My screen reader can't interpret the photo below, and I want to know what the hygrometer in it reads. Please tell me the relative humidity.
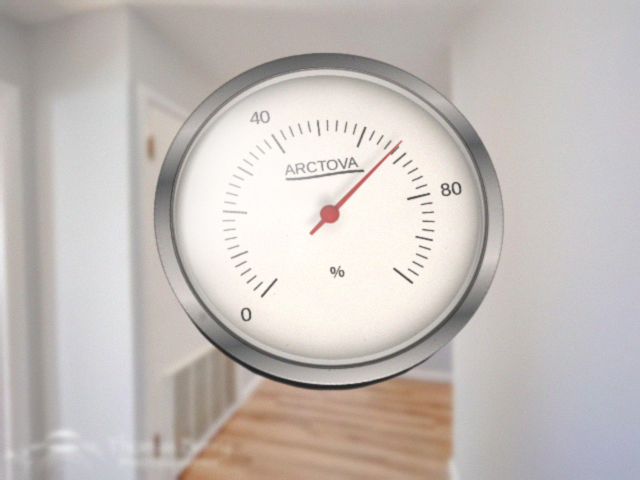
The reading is 68 %
